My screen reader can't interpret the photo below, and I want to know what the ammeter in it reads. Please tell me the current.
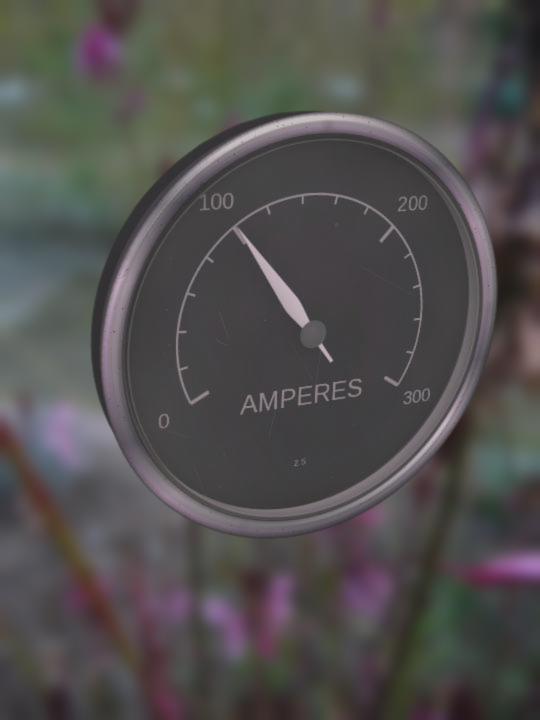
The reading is 100 A
